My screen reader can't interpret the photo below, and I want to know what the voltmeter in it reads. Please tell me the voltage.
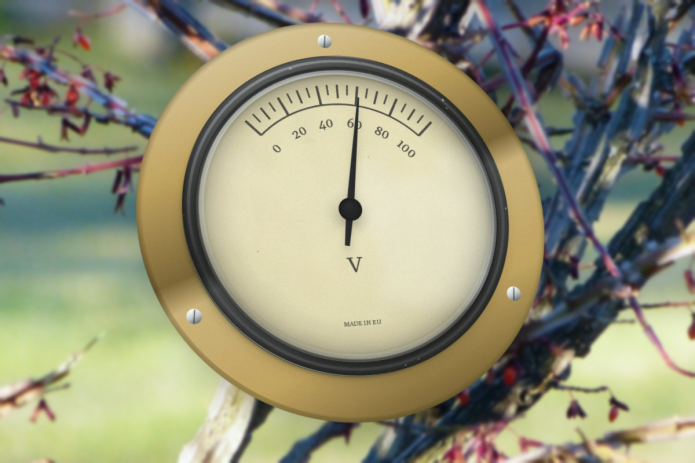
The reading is 60 V
